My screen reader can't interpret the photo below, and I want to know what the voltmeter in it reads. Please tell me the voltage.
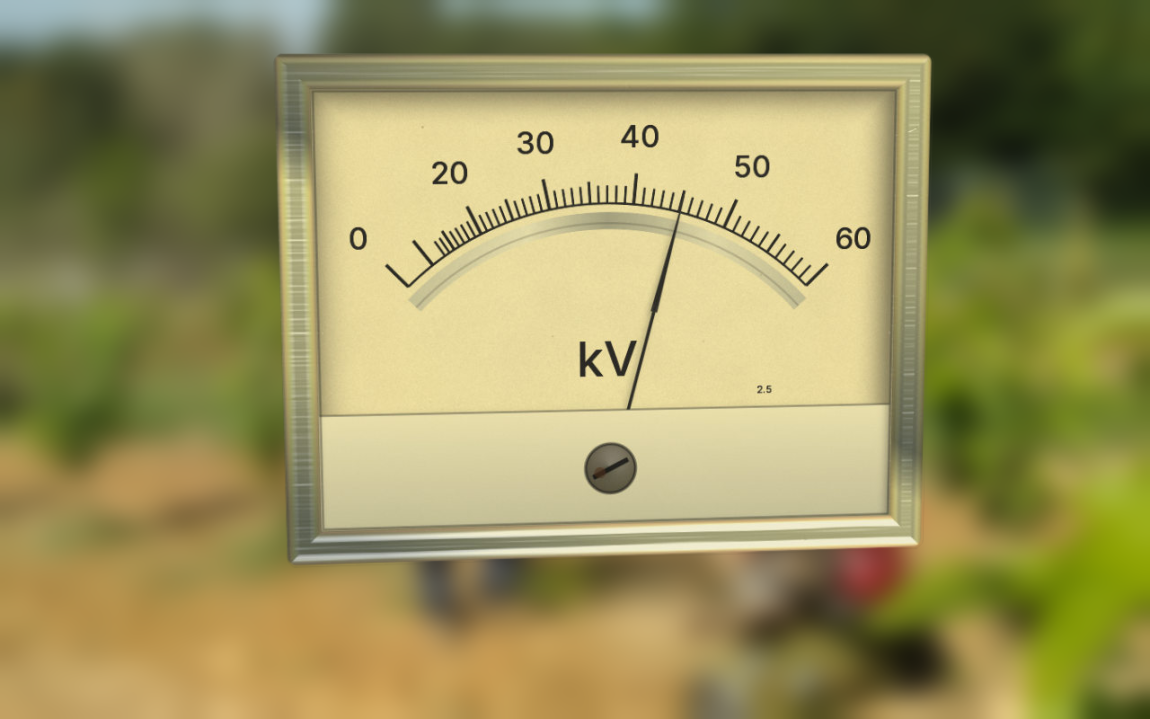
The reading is 45 kV
